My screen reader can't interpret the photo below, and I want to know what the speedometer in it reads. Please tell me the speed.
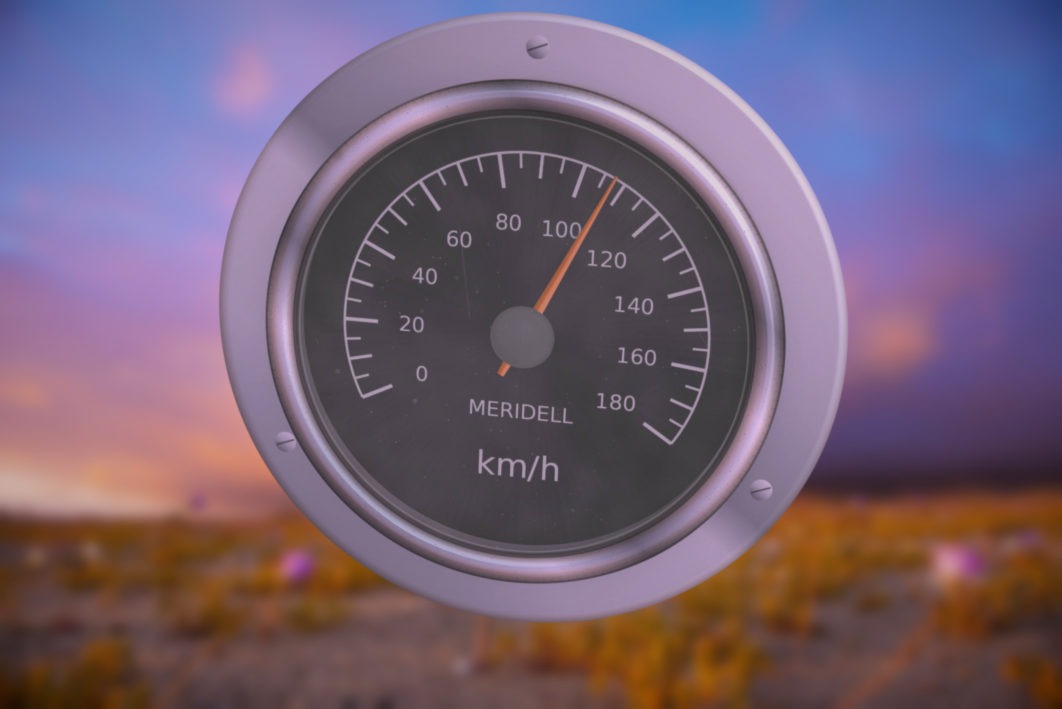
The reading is 107.5 km/h
